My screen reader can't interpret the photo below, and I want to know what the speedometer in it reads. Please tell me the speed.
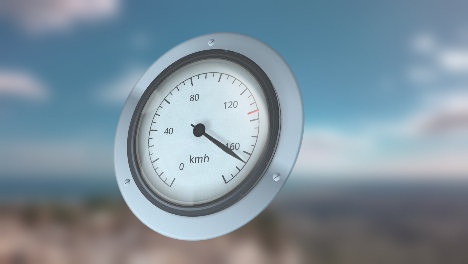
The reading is 165 km/h
